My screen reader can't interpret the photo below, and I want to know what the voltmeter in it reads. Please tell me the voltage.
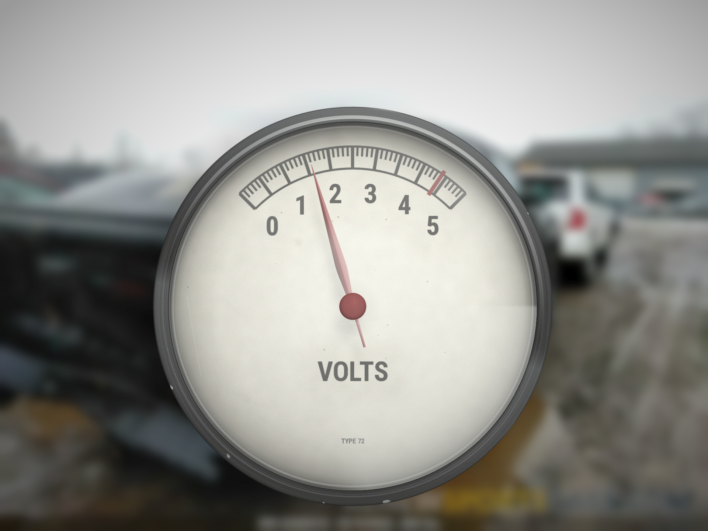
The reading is 1.6 V
